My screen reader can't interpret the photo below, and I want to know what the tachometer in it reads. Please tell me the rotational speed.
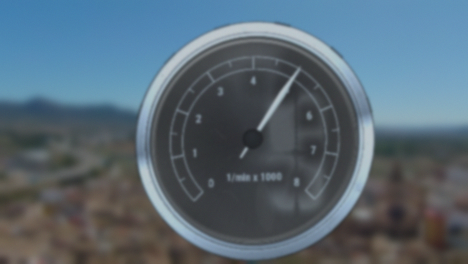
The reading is 5000 rpm
